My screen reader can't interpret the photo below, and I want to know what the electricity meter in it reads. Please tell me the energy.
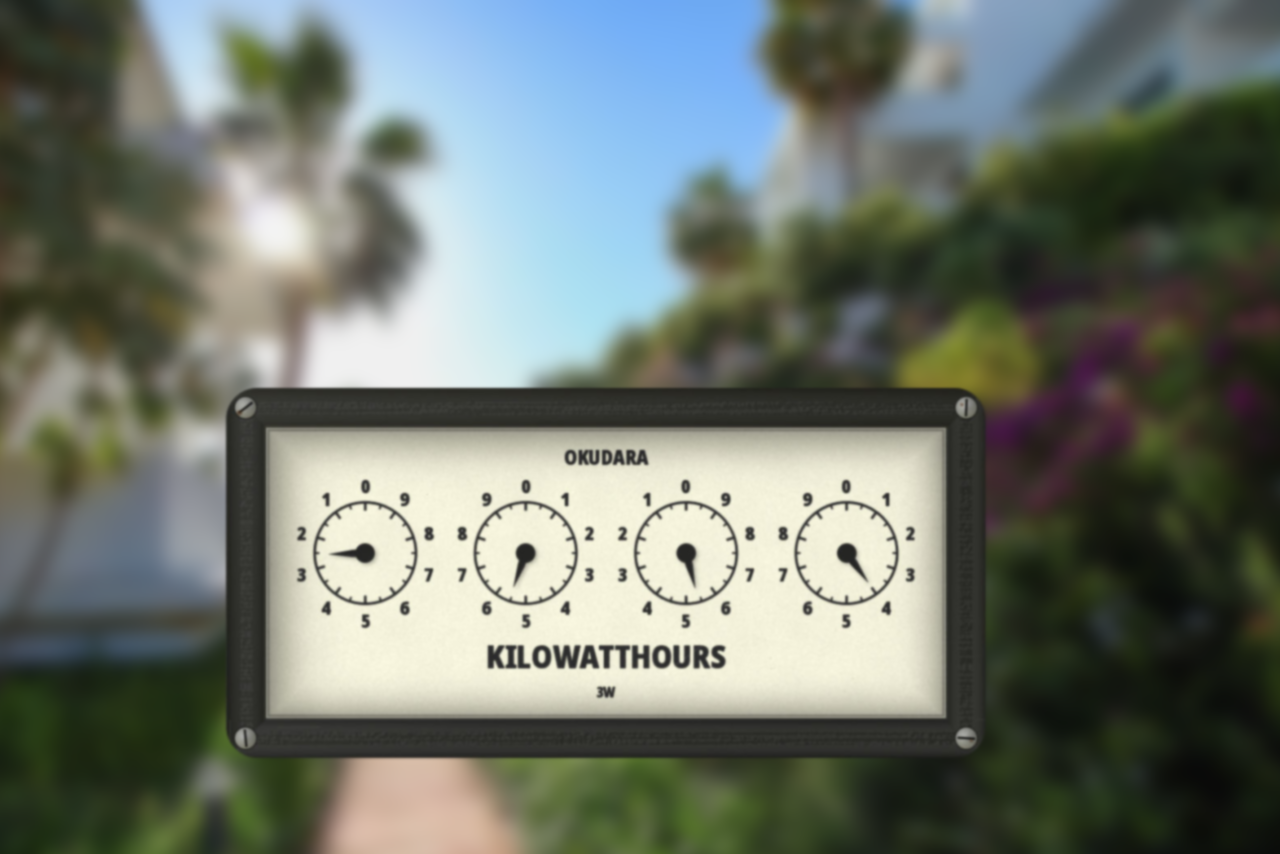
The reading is 2554 kWh
